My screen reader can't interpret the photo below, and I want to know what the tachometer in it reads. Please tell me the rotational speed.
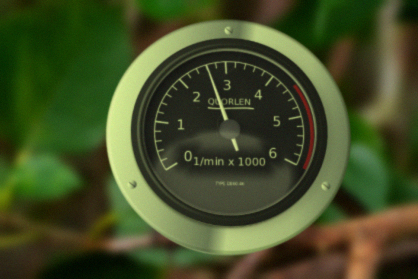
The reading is 2600 rpm
